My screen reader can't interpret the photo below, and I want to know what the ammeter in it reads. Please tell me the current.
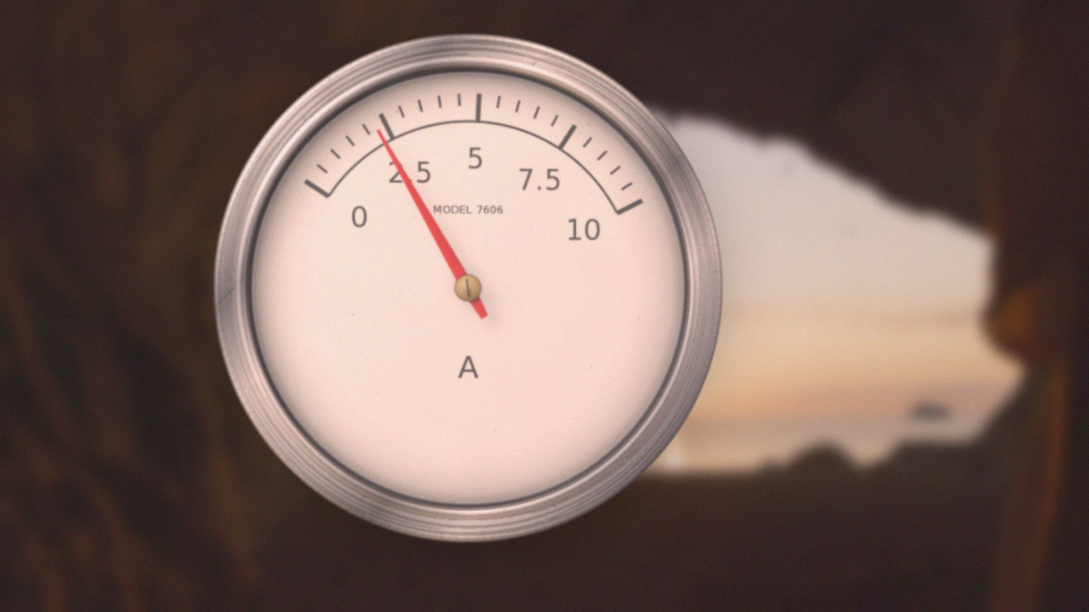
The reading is 2.25 A
